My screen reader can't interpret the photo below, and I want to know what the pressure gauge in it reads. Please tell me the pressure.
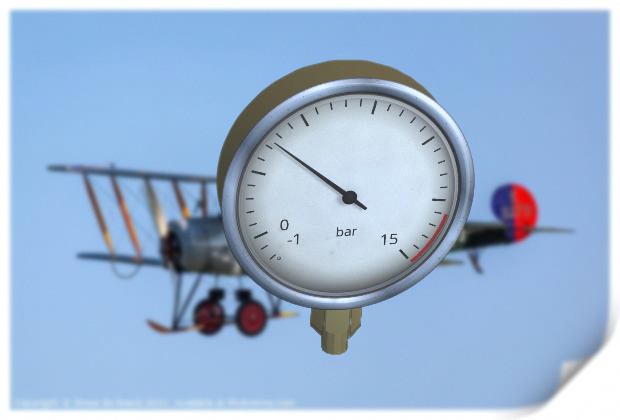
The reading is 3.75 bar
